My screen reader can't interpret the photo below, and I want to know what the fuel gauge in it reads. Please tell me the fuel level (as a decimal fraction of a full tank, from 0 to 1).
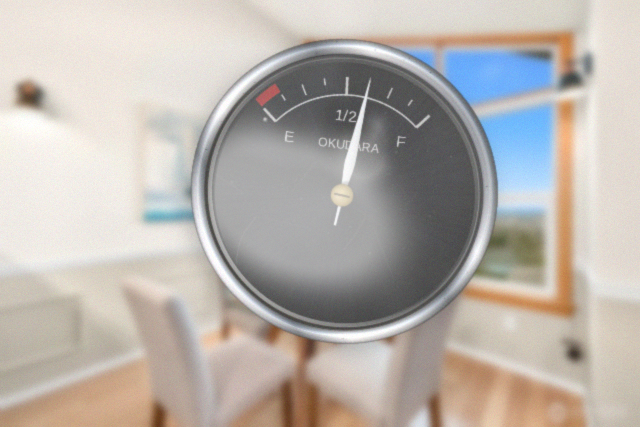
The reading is 0.625
